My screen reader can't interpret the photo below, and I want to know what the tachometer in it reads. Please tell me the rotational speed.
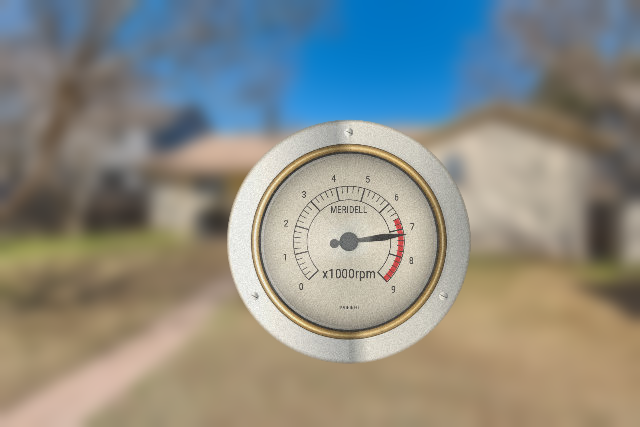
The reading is 7200 rpm
